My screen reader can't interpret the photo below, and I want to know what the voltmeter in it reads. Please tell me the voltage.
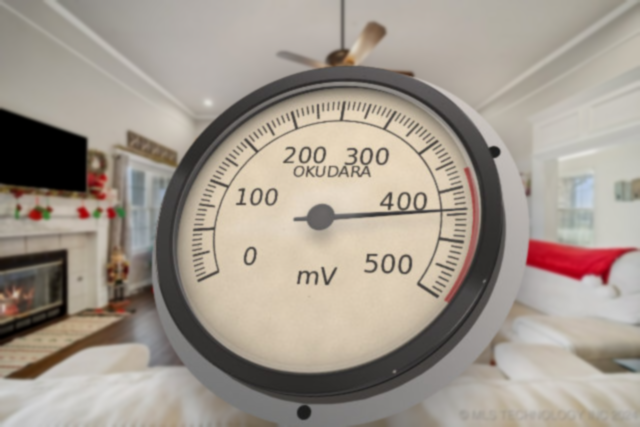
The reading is 425 mV
